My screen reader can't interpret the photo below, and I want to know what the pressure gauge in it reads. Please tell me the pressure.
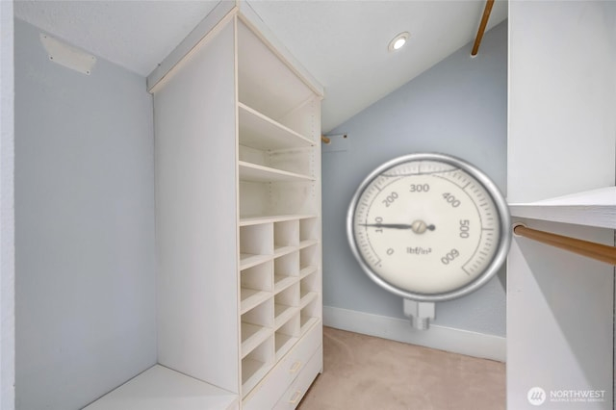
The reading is 100 psi
